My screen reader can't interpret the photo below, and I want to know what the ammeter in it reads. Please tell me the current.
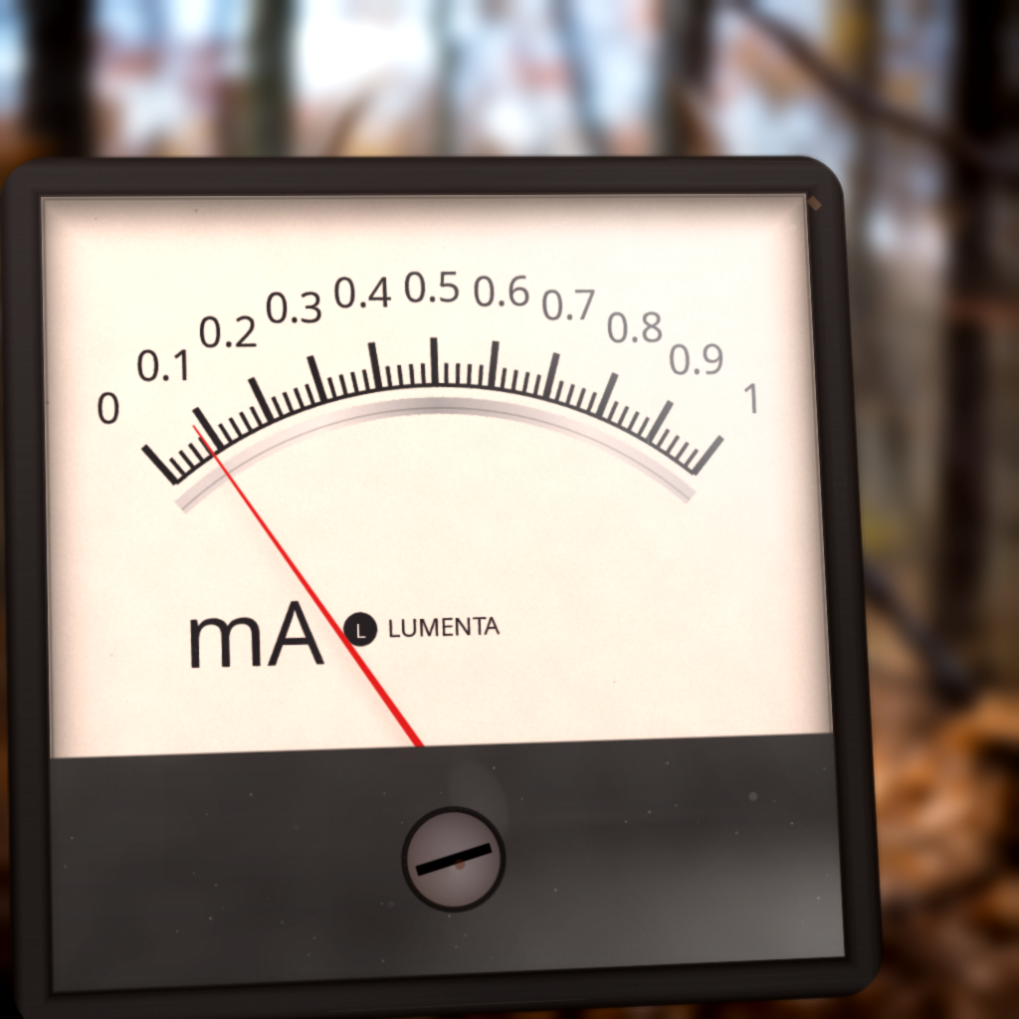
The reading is 0.08 mA
